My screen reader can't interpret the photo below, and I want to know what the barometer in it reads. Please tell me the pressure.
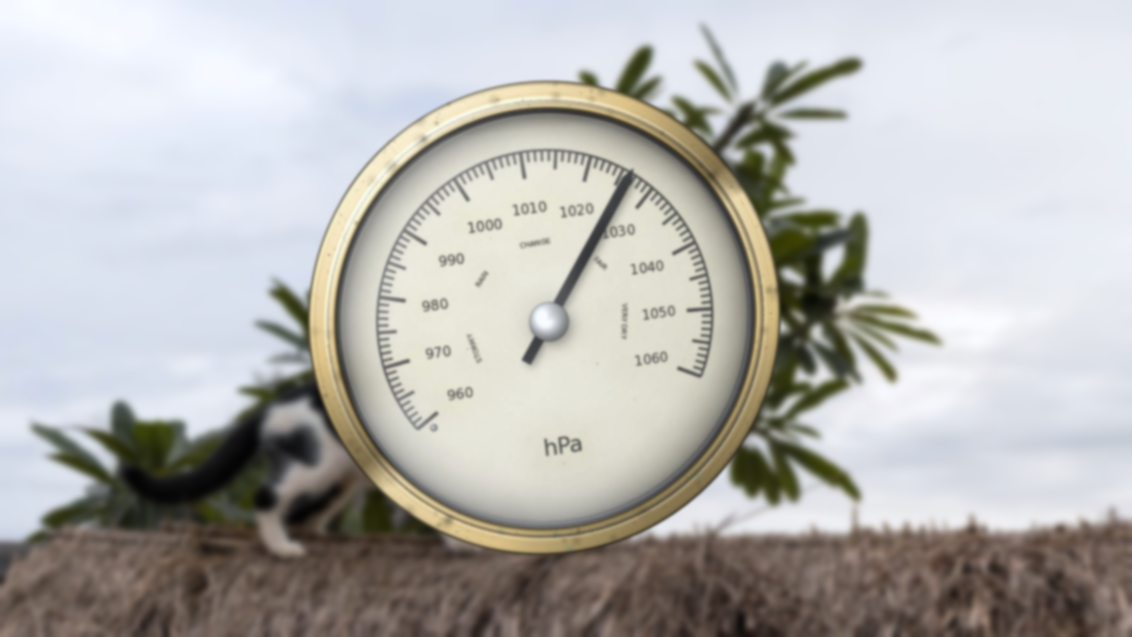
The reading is 1026 hPa
